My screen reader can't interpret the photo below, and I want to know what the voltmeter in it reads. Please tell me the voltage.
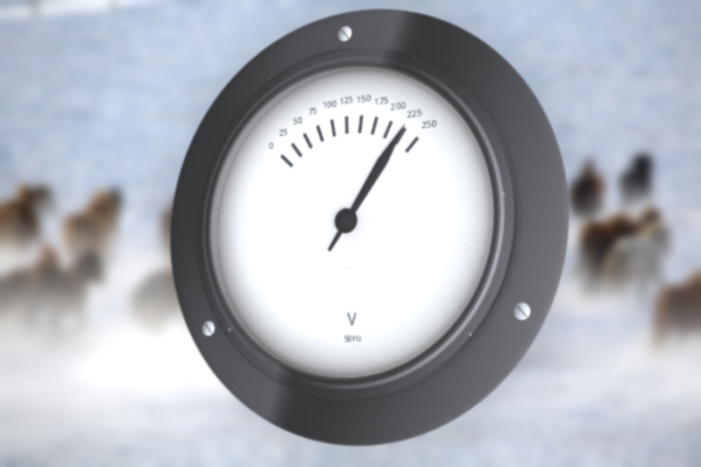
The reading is 225 V
